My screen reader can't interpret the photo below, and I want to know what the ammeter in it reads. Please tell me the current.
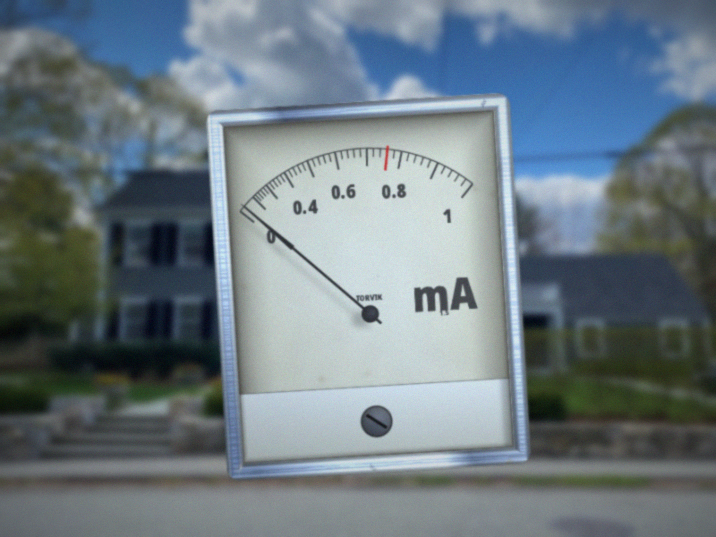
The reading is 0.1 mA
